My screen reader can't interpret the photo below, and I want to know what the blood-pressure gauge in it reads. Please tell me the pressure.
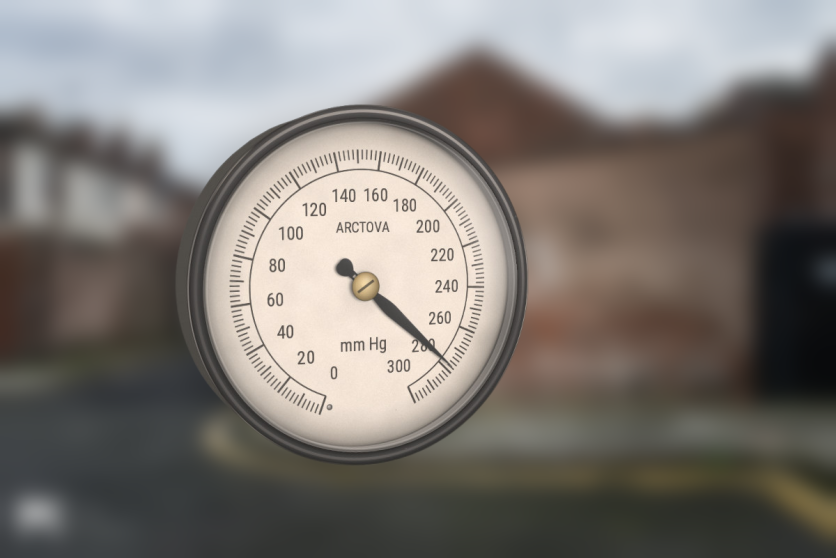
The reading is 278 mmHg
